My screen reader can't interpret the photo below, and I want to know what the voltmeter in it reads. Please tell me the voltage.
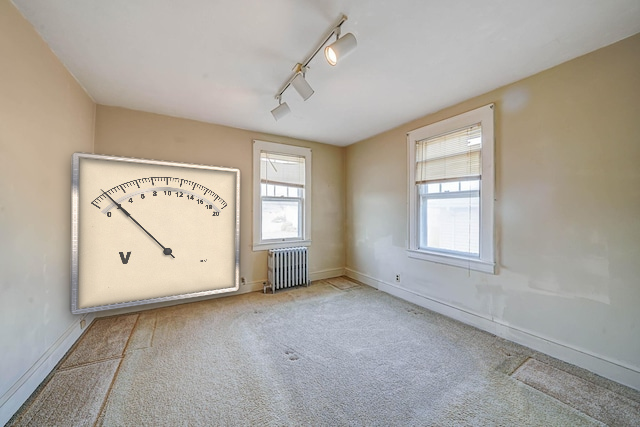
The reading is 2 V
